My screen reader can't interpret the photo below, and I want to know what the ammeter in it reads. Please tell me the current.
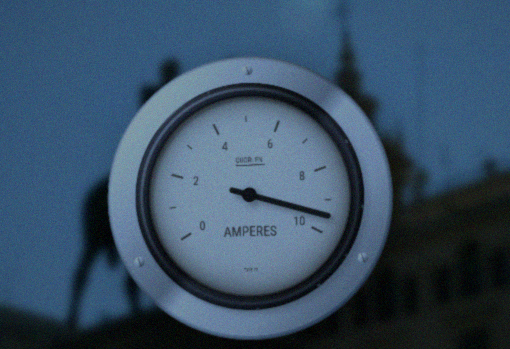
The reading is 9.5 A
